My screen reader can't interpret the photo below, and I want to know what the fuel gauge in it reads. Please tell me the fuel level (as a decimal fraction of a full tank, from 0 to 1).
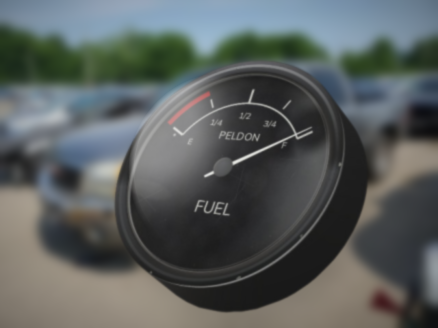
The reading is 1
